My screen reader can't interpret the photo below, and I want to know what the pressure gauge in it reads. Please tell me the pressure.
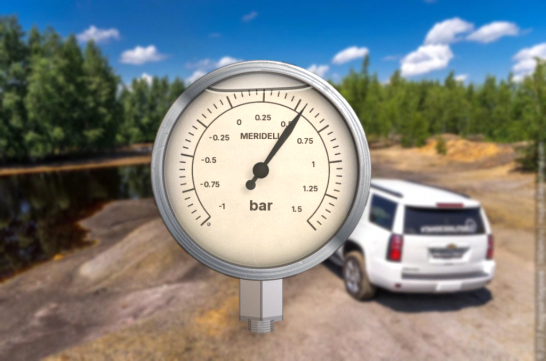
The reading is 0.55 bar
